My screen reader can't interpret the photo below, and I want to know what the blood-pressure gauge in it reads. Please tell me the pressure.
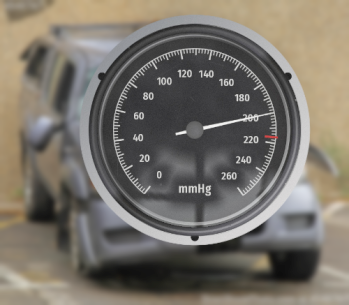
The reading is 200 mmHg
